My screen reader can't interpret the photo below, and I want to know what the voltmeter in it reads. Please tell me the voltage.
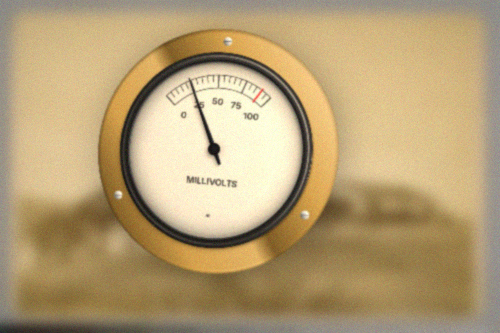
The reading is 25 mV
